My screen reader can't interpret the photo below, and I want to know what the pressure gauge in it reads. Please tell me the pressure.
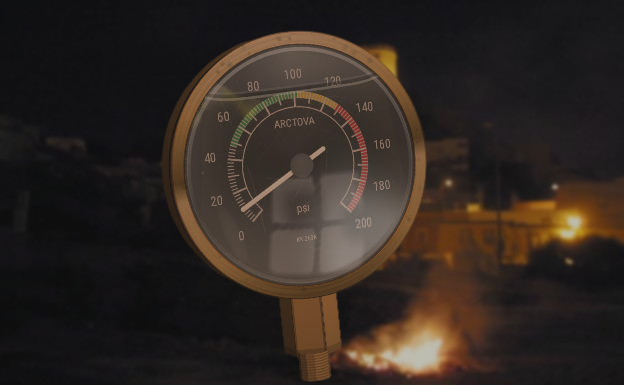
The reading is 10 psi
